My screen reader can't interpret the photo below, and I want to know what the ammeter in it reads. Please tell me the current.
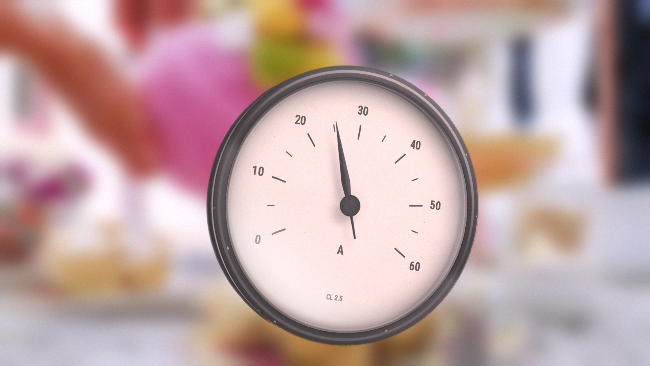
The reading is 25 A
